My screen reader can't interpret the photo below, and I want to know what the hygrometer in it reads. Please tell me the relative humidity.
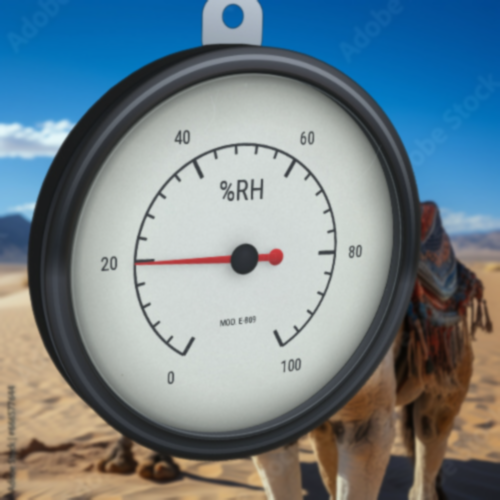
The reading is 20 %
